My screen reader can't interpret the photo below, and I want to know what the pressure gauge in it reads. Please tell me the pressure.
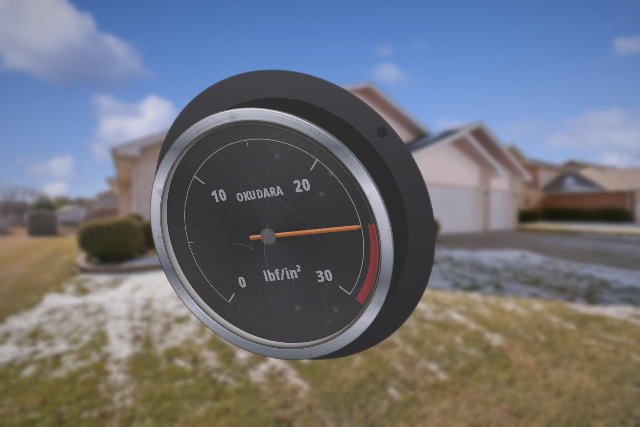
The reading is 25 psi
